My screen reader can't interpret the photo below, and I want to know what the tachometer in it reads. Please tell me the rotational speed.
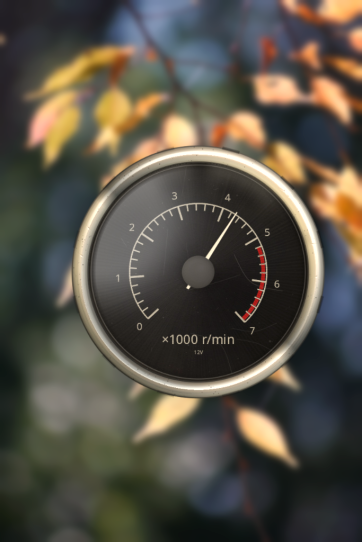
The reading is 4300 rpm
